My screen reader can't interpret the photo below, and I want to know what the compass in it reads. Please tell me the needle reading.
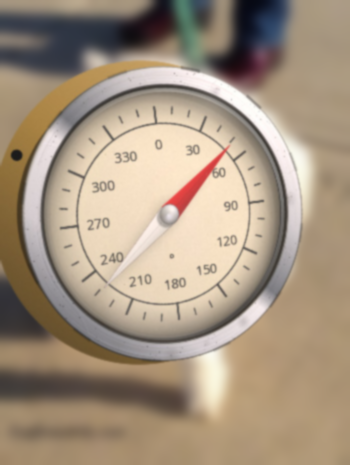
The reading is 50 °
